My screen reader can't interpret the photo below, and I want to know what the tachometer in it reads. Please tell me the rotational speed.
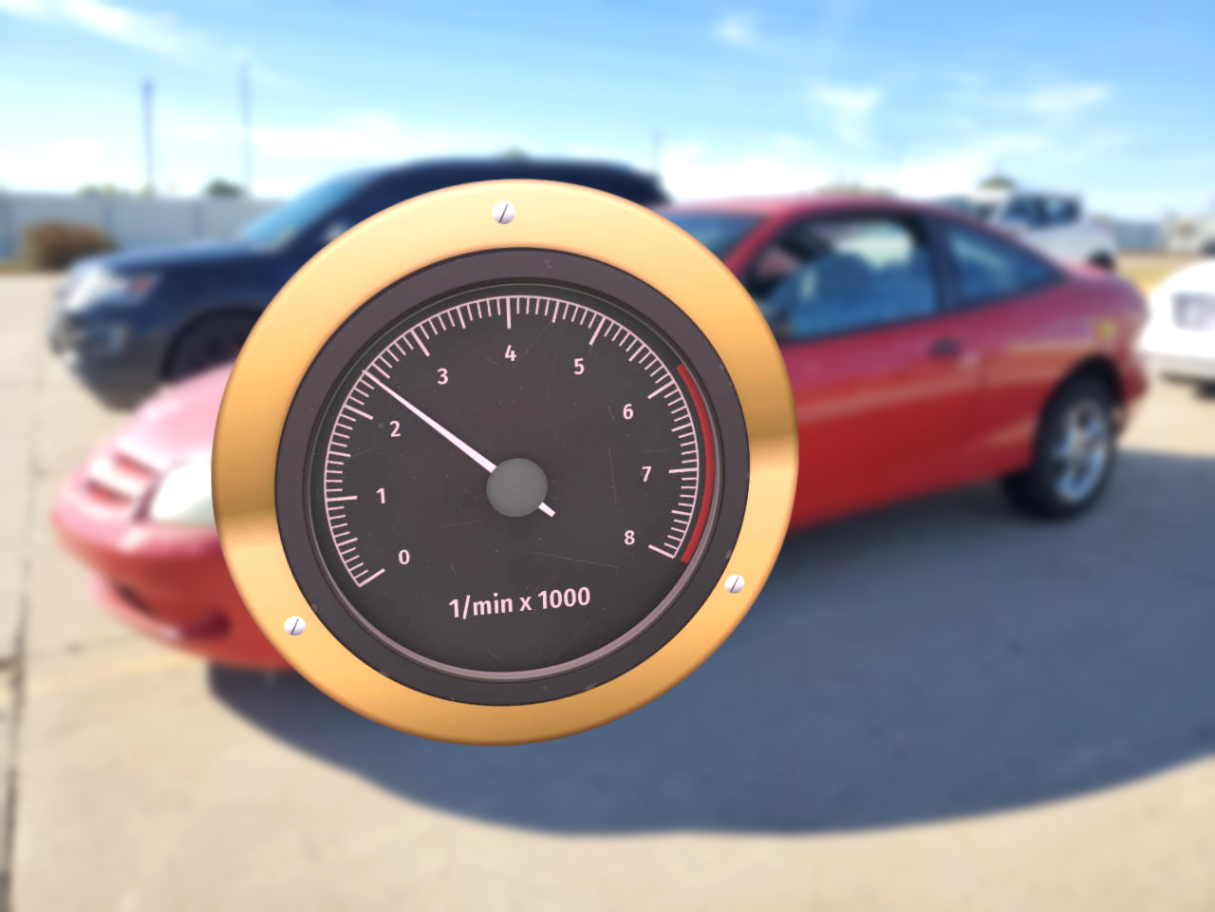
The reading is 2400 rpm
